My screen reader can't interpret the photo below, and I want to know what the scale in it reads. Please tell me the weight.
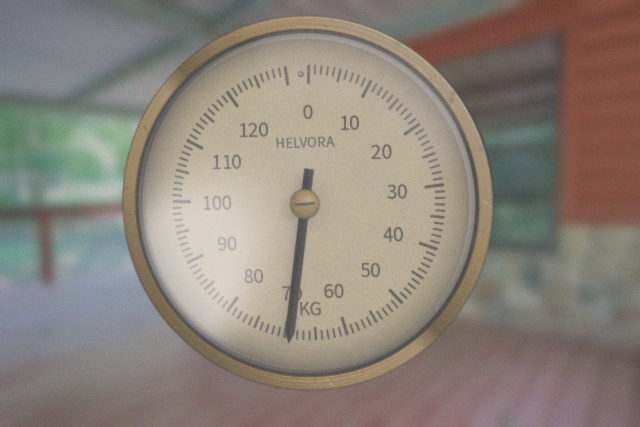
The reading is 69 kg
